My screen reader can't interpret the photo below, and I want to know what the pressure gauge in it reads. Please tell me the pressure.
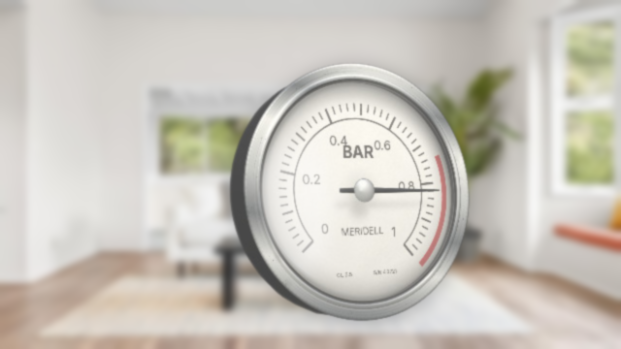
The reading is 0.82 bar
